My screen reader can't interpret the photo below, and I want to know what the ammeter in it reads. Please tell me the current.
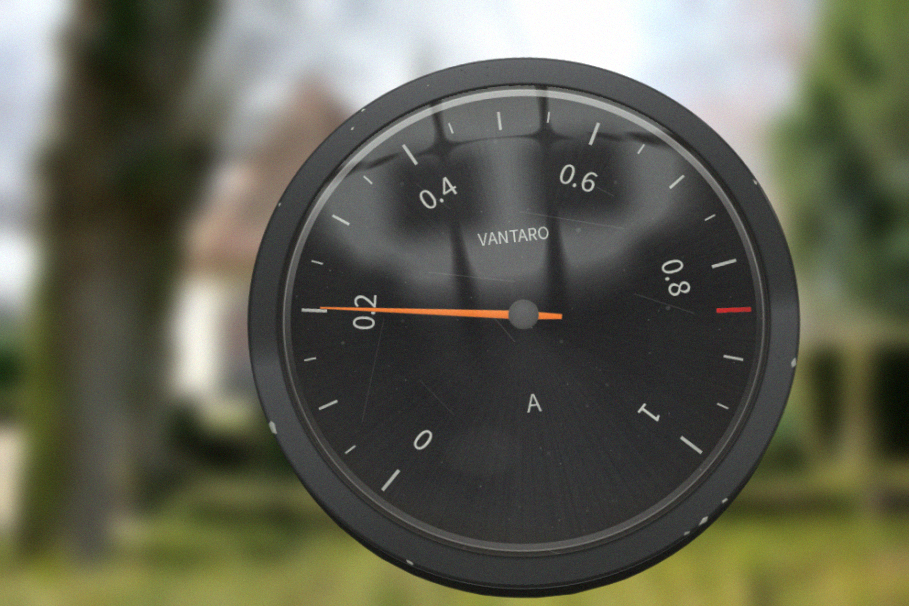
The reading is 0.2 A
